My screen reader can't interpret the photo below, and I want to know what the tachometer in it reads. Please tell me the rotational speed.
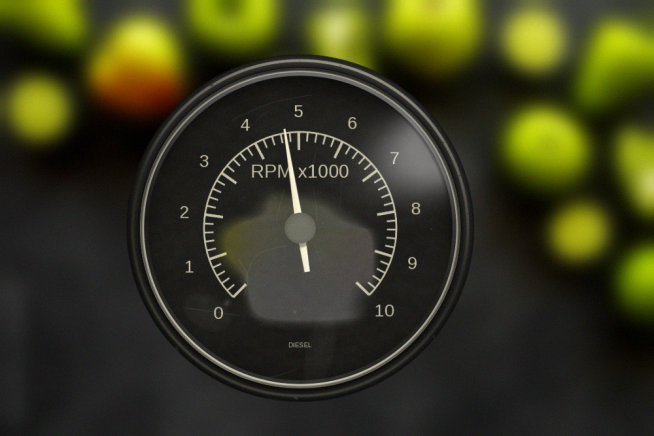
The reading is 4700 rpm
